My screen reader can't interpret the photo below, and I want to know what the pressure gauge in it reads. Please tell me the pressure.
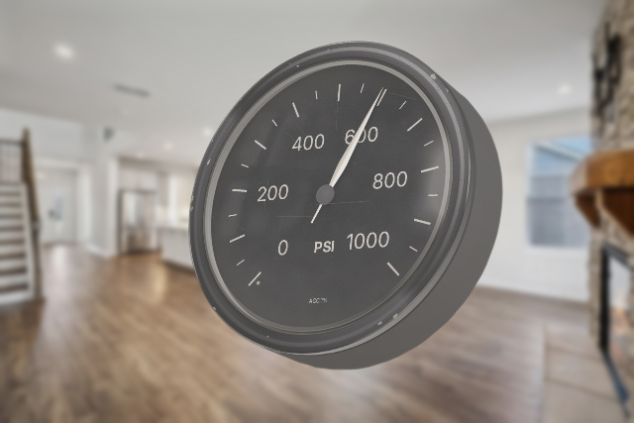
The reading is 600 psi
